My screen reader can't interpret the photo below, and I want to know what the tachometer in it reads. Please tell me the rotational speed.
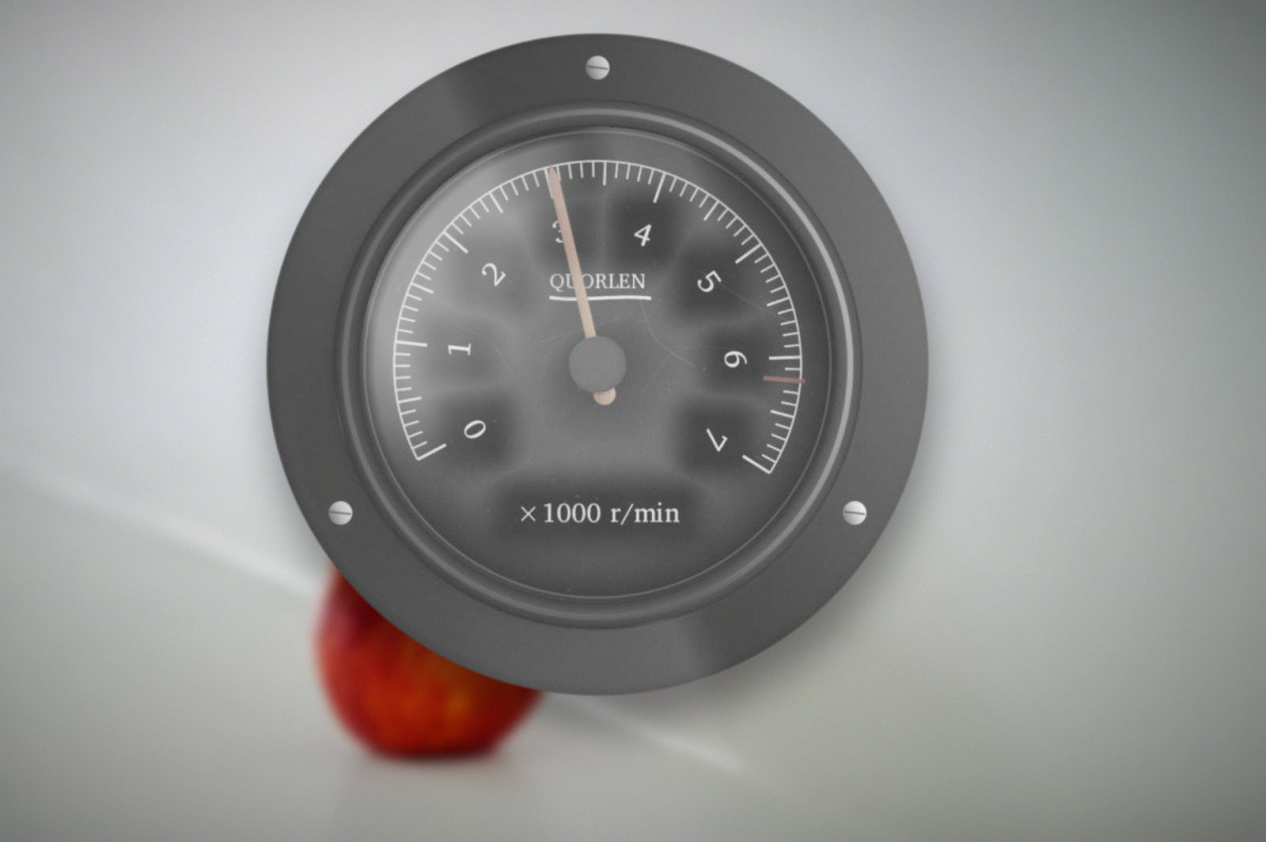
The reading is 3050 rpm
